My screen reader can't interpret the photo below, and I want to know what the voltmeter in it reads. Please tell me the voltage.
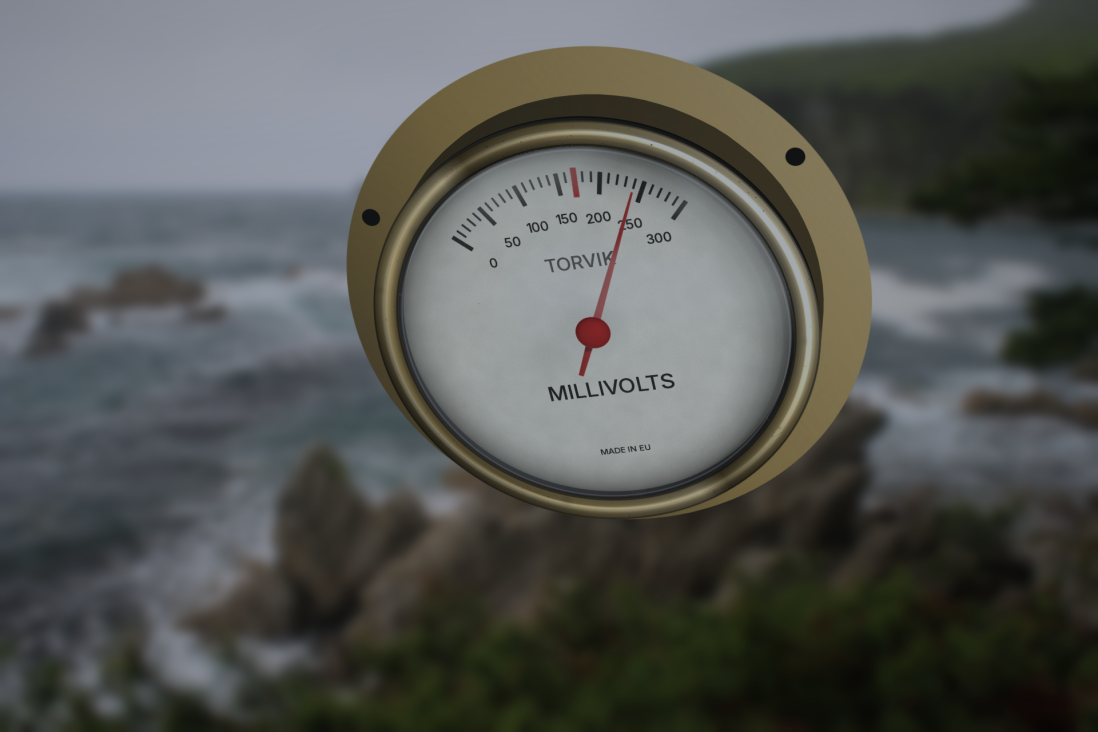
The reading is 240 mV
